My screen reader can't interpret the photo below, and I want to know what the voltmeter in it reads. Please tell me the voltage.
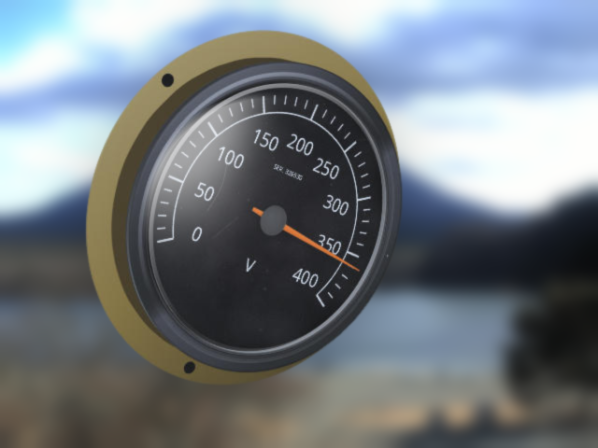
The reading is 360 V
